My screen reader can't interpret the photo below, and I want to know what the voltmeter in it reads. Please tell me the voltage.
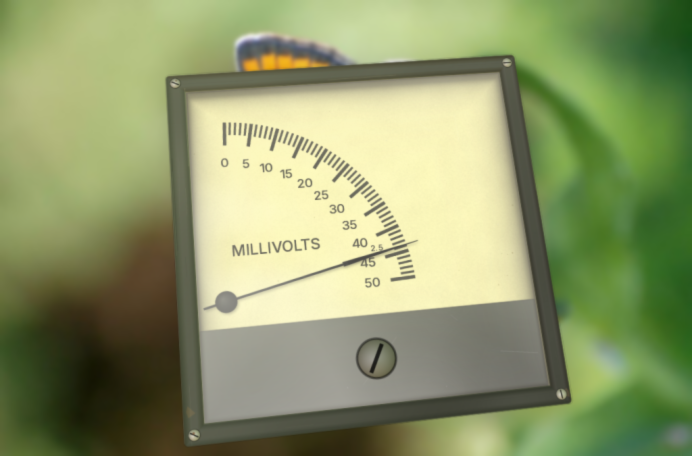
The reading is 44 mV
